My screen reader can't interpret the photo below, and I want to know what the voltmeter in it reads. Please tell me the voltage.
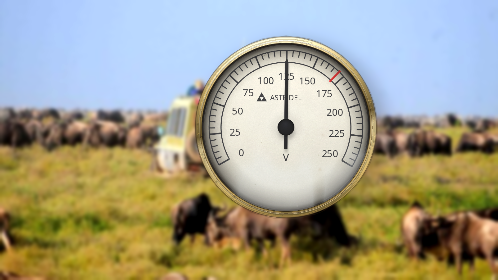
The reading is 125 V
